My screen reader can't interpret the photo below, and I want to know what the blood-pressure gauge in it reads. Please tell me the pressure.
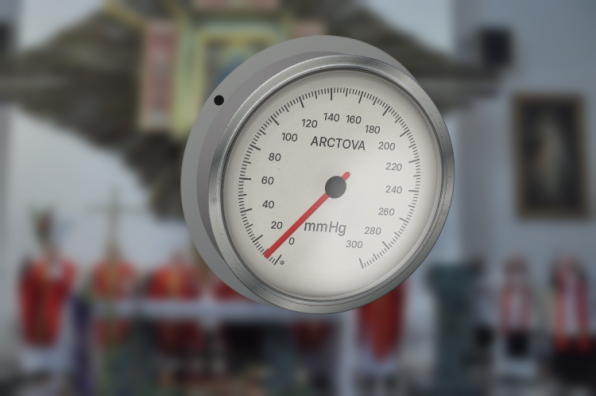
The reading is 10 mmHg
